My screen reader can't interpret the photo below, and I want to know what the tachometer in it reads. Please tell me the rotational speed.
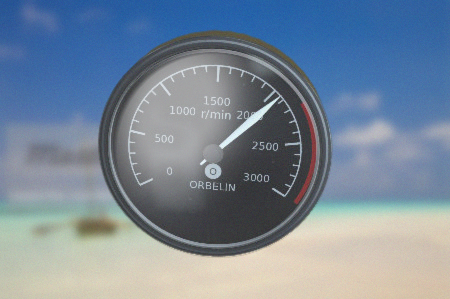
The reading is 2050 rpm
